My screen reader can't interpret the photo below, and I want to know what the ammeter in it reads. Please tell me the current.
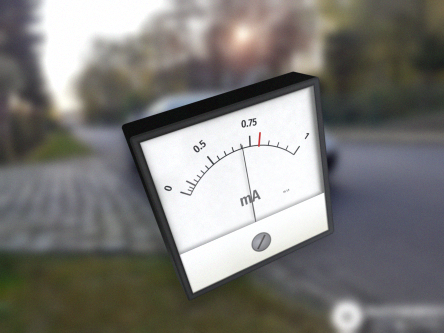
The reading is 0.7 mA
